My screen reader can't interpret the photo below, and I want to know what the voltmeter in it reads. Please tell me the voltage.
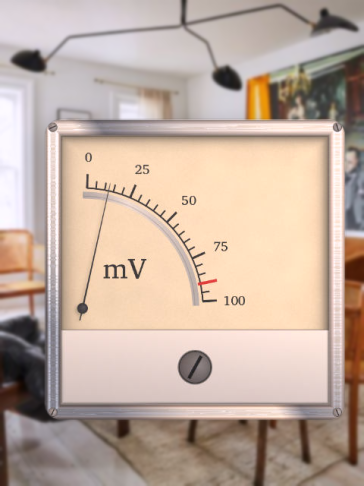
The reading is 12.5 mV
